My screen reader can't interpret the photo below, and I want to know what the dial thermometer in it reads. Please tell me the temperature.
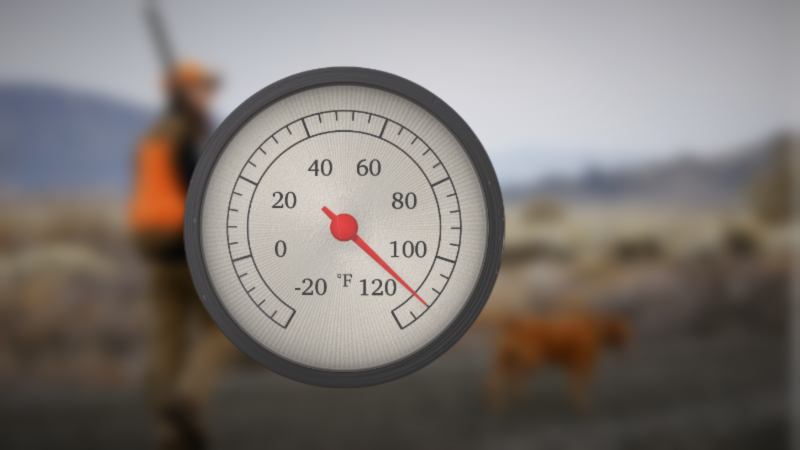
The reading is 112 °F
